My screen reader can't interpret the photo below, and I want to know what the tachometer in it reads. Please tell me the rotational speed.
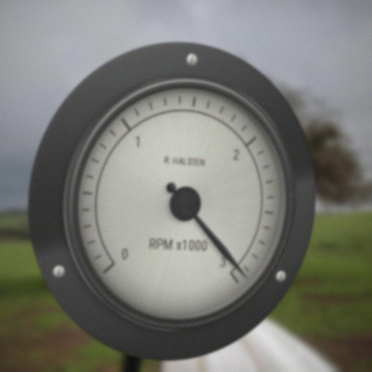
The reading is 2950 rpm
